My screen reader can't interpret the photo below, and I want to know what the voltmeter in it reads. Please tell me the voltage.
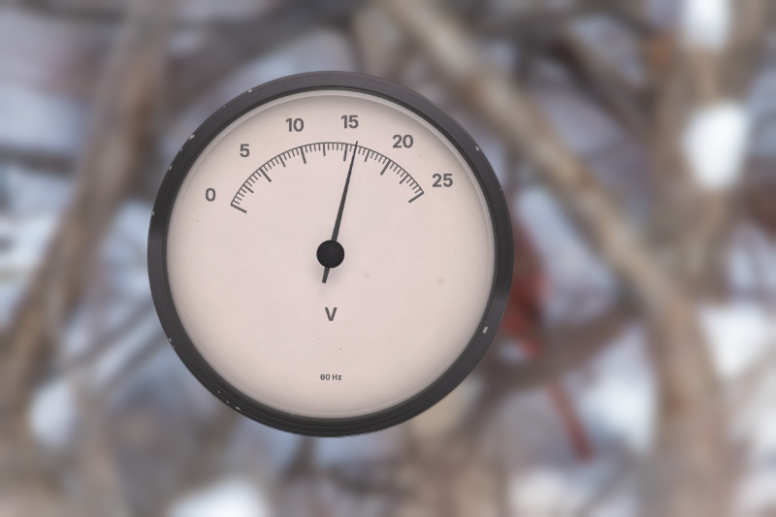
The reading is 16 V
